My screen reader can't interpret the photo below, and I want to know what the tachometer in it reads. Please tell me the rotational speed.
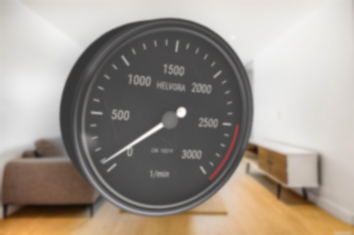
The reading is 100 rpm
